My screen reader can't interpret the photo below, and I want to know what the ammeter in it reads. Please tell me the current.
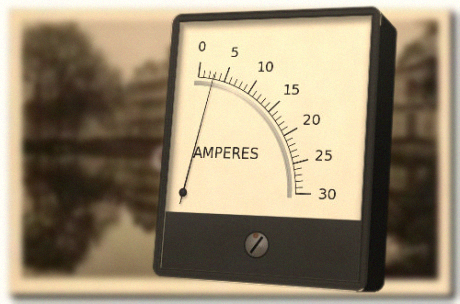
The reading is 3 A
